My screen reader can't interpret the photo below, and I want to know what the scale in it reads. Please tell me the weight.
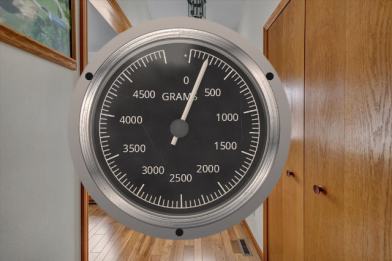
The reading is 200 g
